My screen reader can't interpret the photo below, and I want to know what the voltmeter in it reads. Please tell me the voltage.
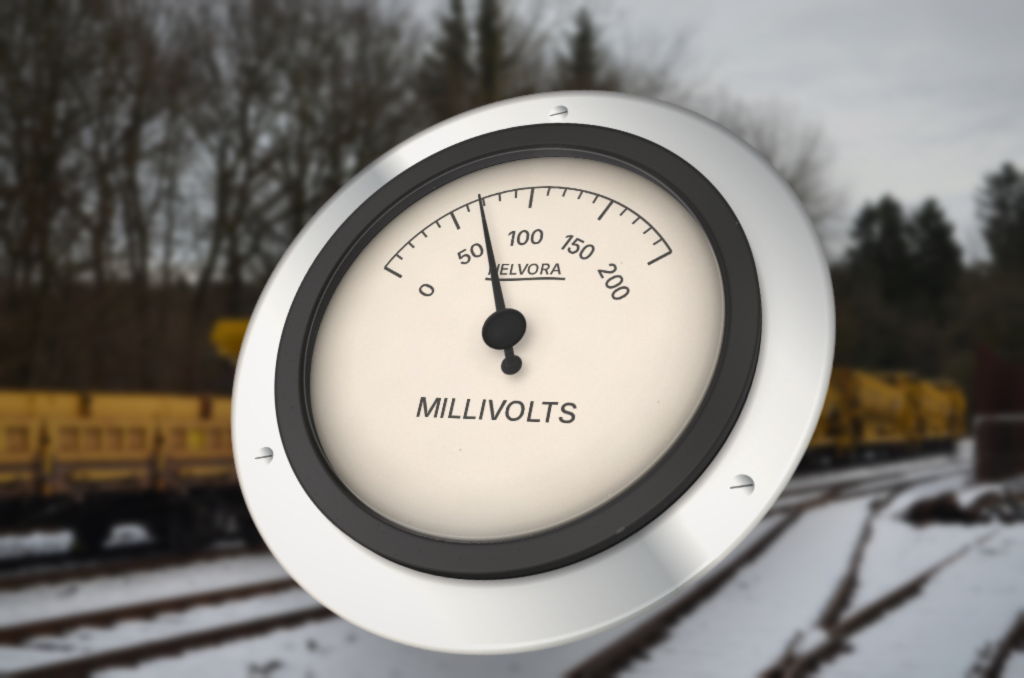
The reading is 70 mV
